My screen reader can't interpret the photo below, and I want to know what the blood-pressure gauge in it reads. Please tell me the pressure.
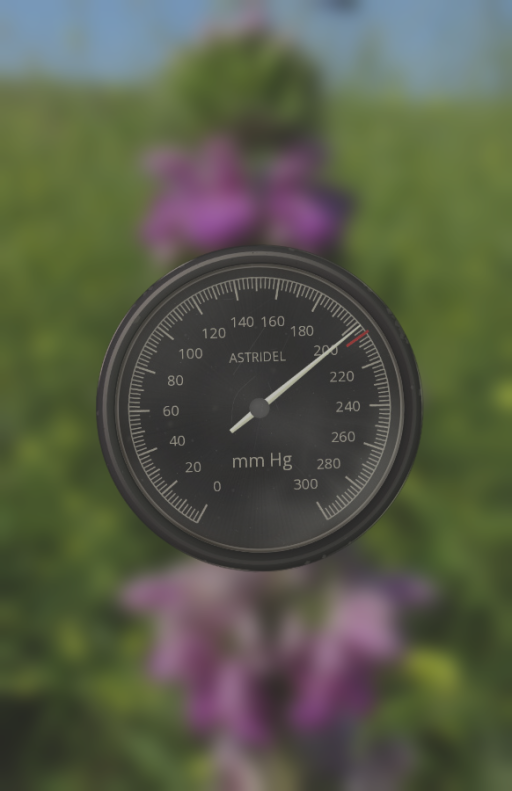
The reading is 202 mmHg
